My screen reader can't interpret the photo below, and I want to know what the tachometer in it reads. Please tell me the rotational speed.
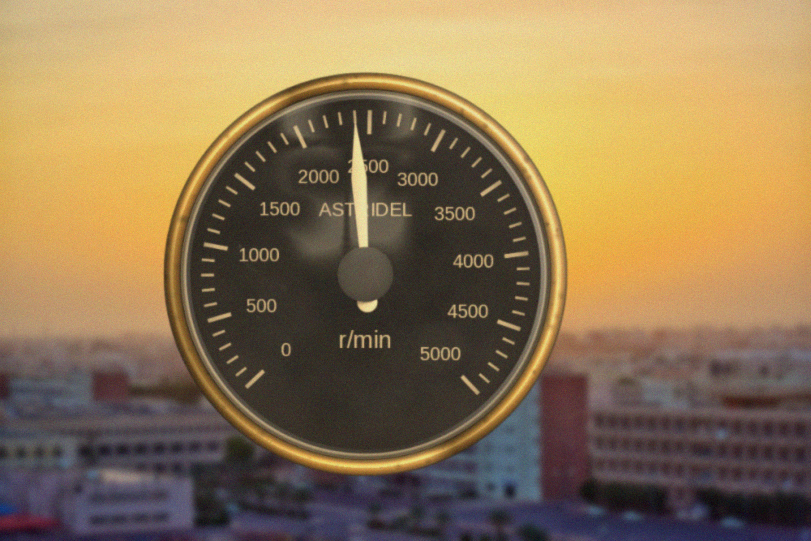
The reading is 2400 rpm
